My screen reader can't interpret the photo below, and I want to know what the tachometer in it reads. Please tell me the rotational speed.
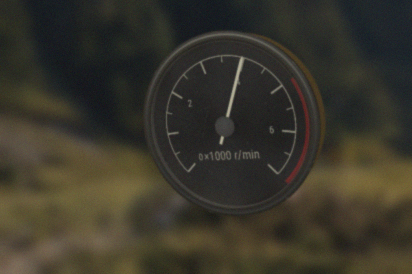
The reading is 4000 rpm
